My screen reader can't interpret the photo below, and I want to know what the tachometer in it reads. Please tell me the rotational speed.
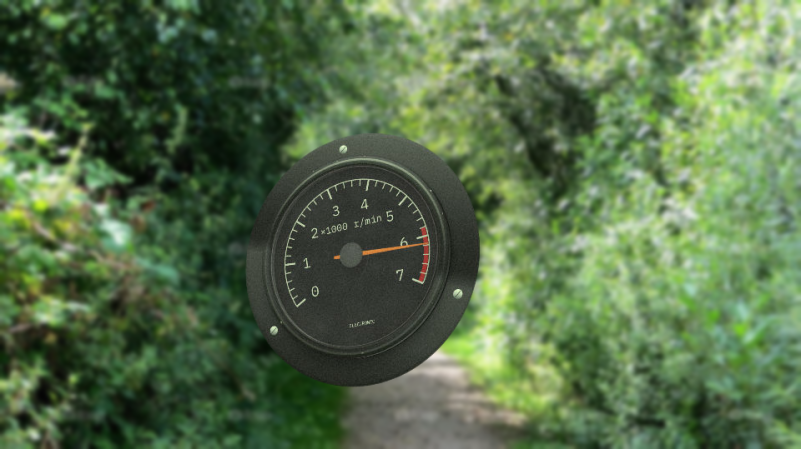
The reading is 6200 rpm
